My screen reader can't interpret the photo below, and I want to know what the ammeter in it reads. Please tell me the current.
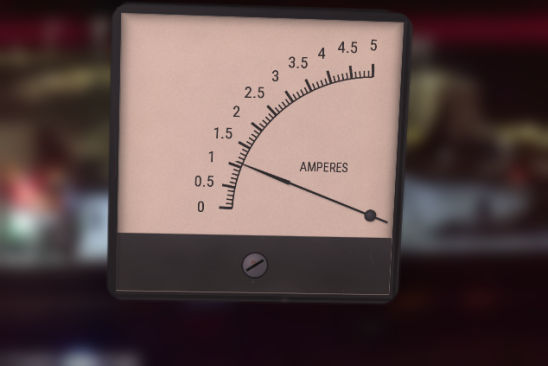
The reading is 1.1 A
